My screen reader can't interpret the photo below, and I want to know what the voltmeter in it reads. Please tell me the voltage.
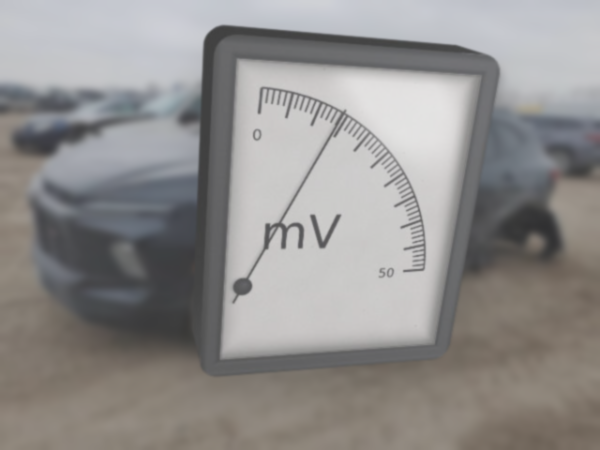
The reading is 14 mV
